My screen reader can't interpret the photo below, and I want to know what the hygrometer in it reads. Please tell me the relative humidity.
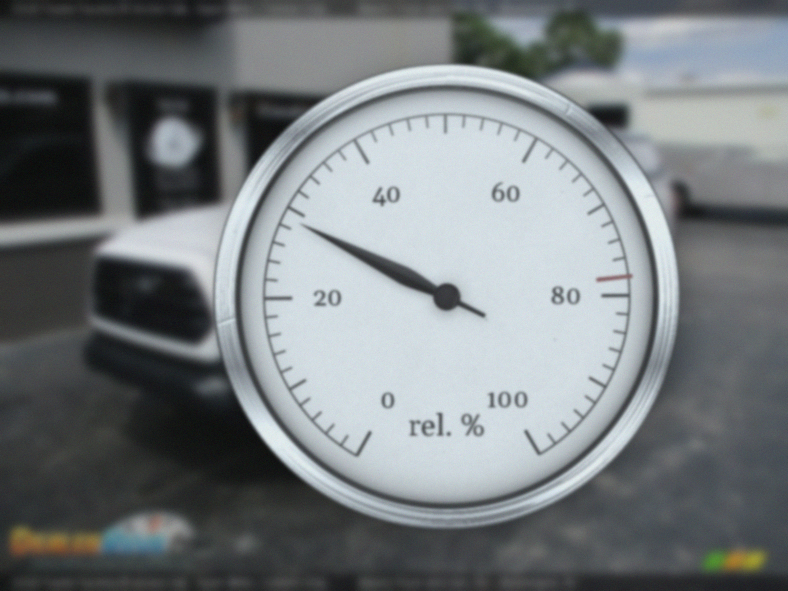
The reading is 29 %
